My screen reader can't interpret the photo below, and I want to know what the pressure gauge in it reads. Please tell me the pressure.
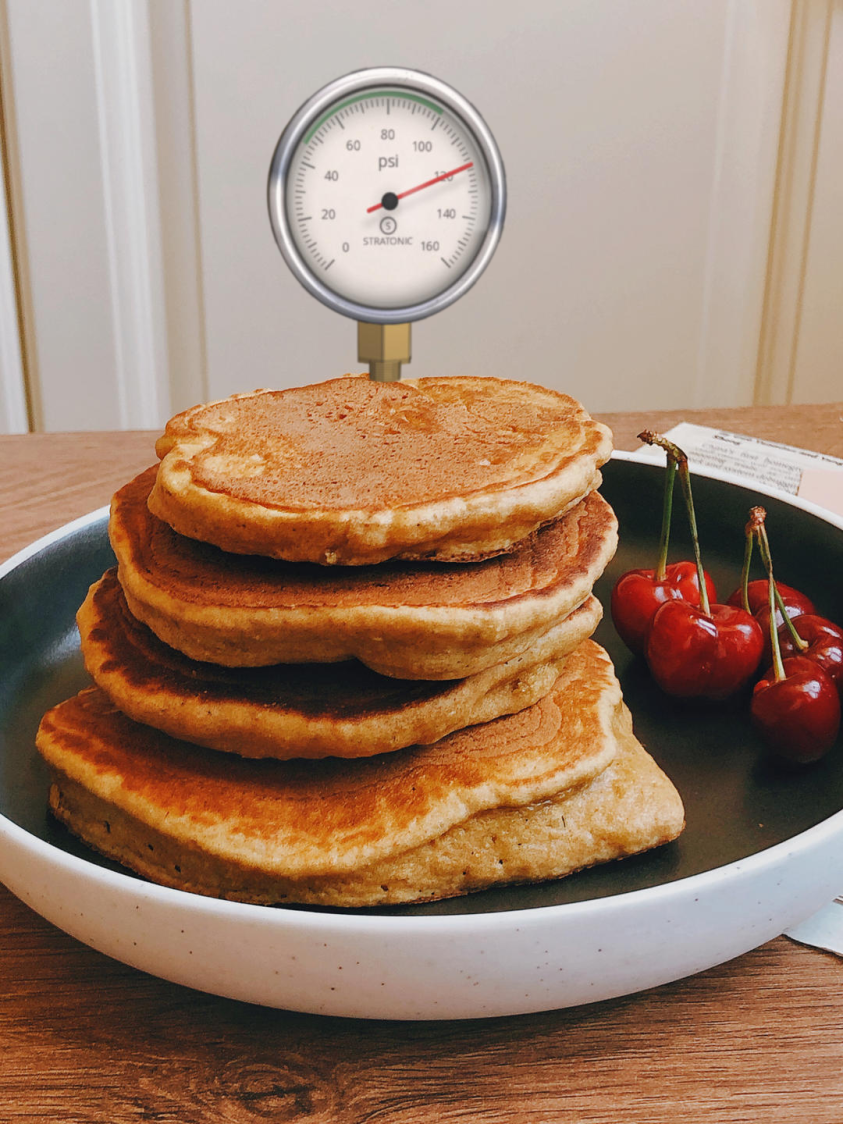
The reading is 120 psi
